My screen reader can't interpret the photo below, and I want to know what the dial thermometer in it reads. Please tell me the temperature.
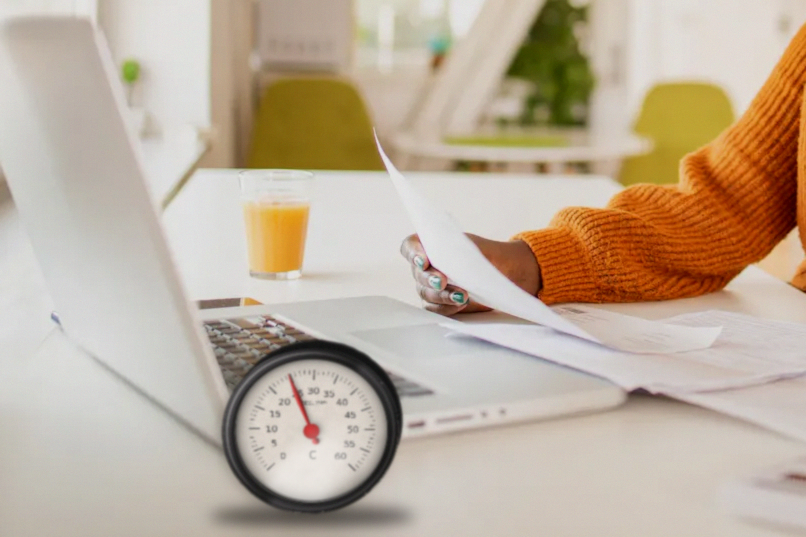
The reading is 25 °C
